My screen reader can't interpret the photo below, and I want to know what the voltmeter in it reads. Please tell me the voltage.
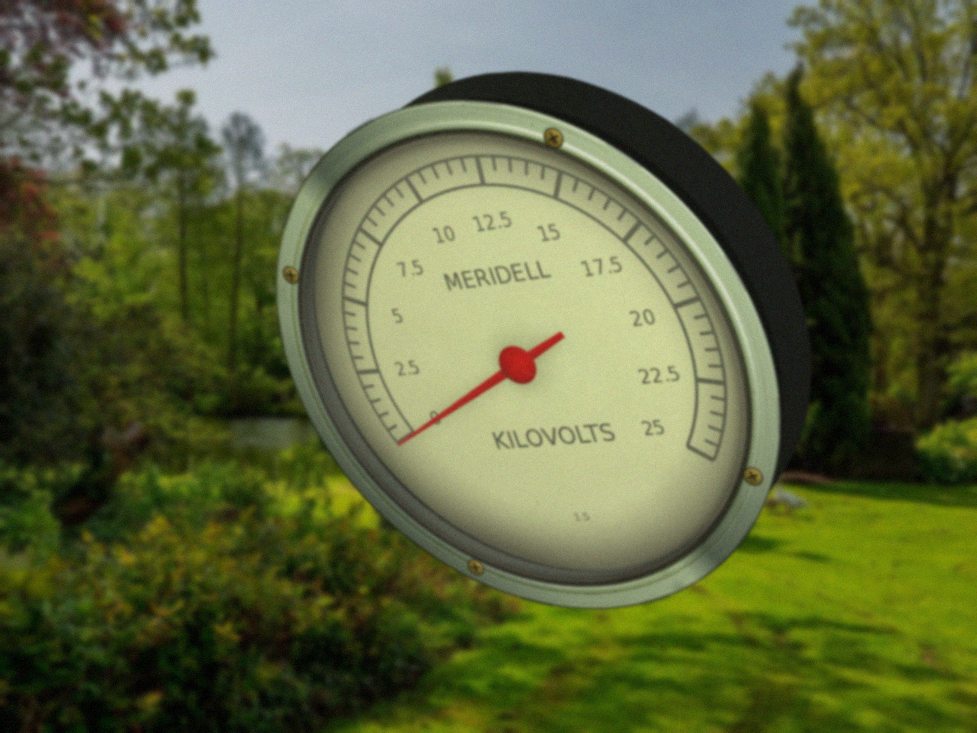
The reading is 0 kV
